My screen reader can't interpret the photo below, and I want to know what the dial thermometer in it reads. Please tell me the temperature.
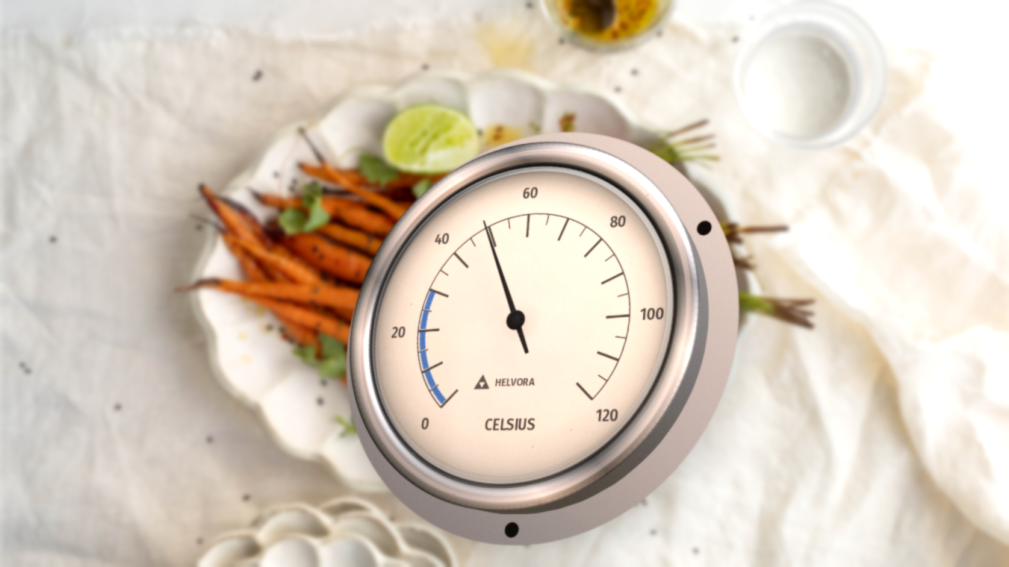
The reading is 50 °C
